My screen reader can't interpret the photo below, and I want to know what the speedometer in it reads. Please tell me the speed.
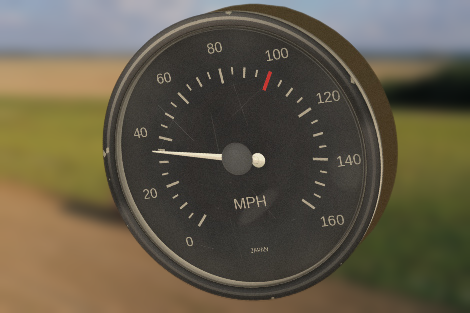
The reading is 35 mph
